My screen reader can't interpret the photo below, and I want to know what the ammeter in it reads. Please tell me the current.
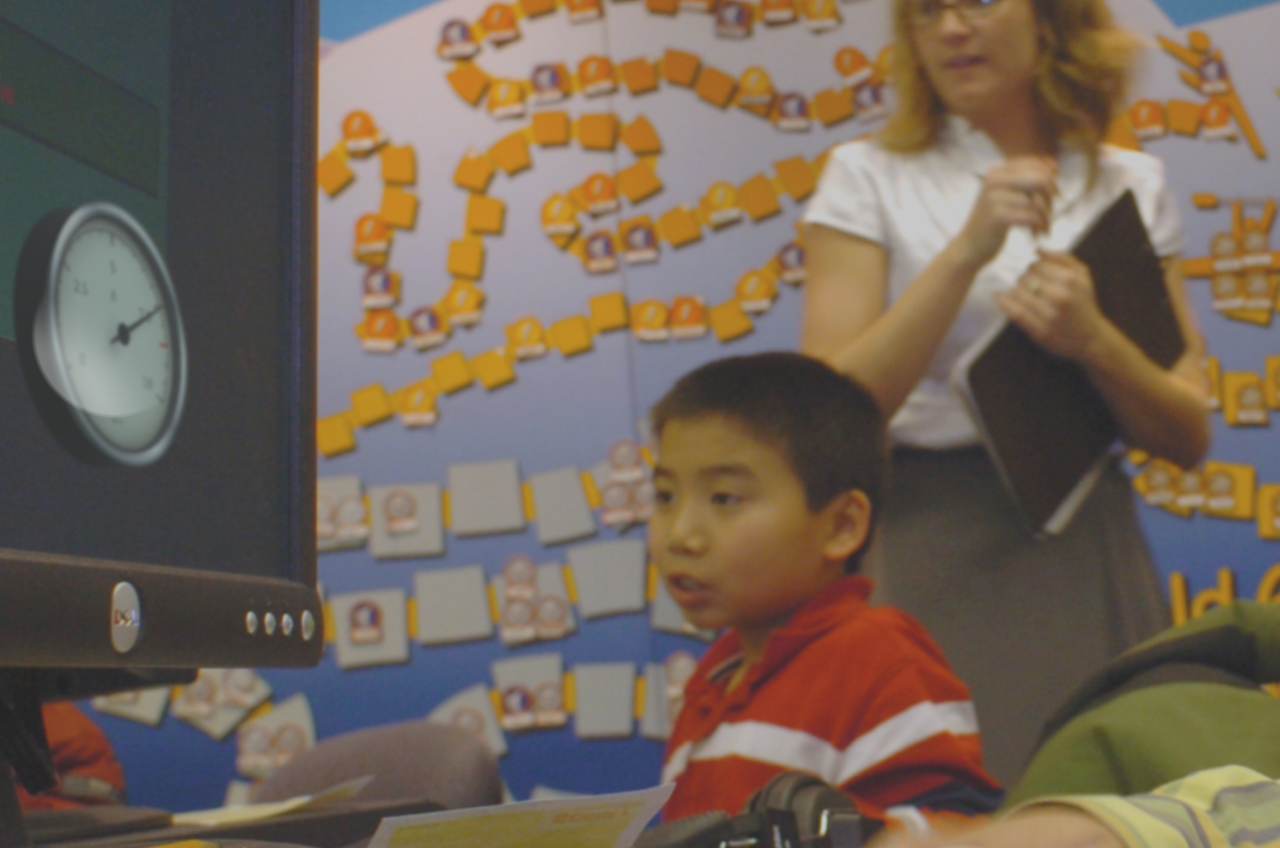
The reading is 7.5 A
